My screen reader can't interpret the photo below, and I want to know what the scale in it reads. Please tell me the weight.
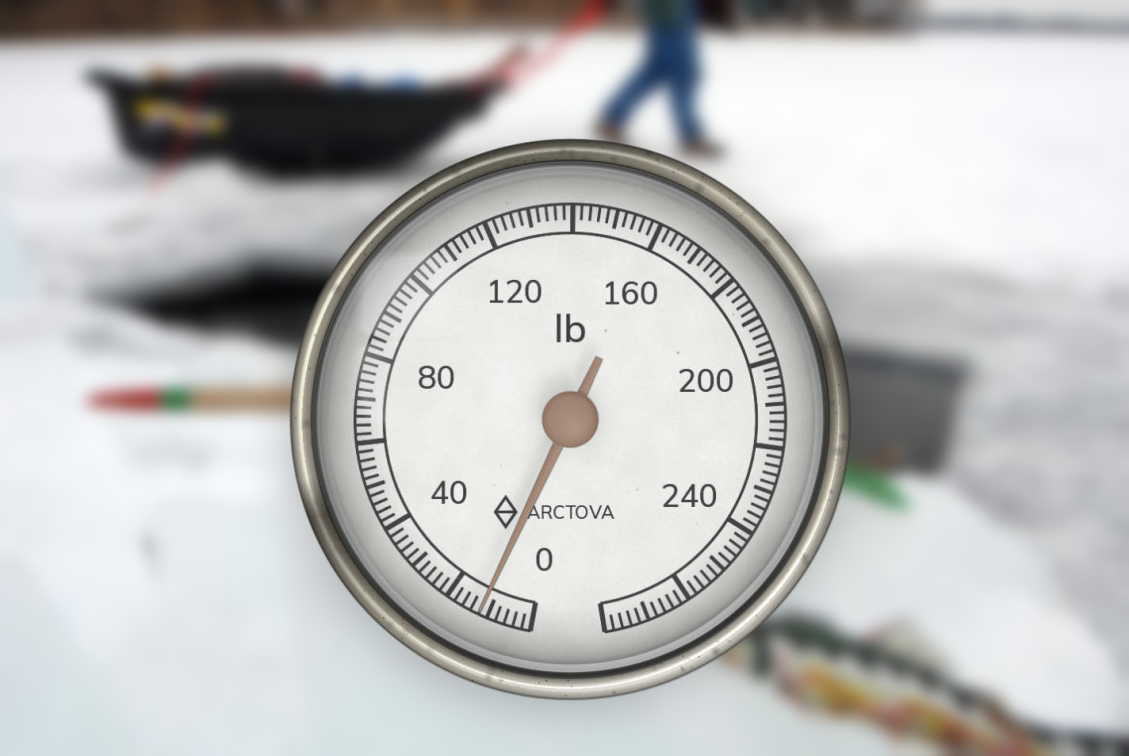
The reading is 12 lb
